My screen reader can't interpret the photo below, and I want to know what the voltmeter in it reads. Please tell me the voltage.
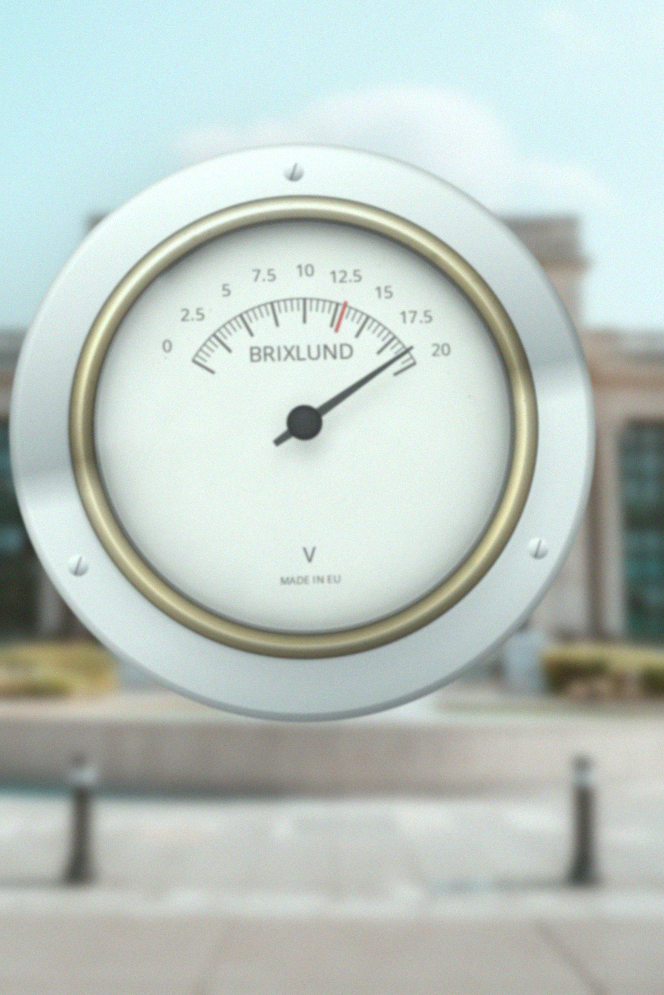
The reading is 19 V
